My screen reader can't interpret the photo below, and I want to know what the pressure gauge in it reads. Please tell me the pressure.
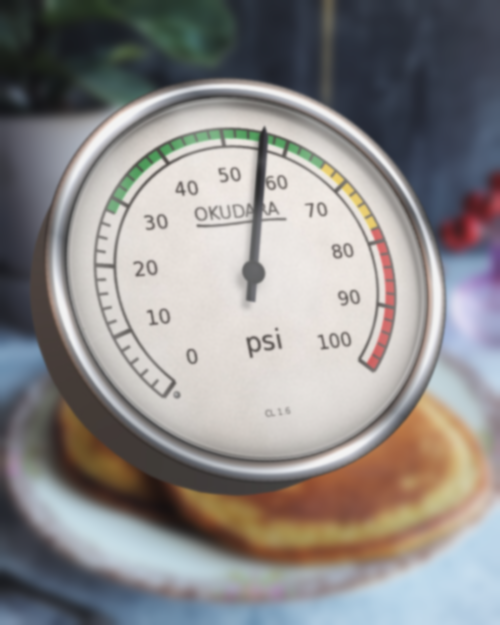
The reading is 56 psi
